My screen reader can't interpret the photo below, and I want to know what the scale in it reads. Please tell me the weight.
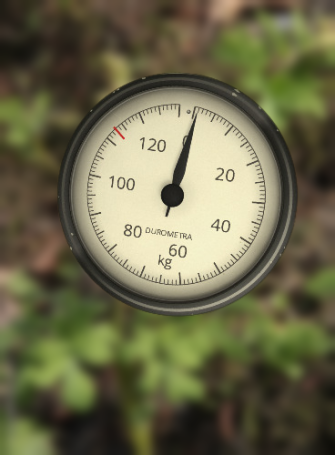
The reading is 1 kg
